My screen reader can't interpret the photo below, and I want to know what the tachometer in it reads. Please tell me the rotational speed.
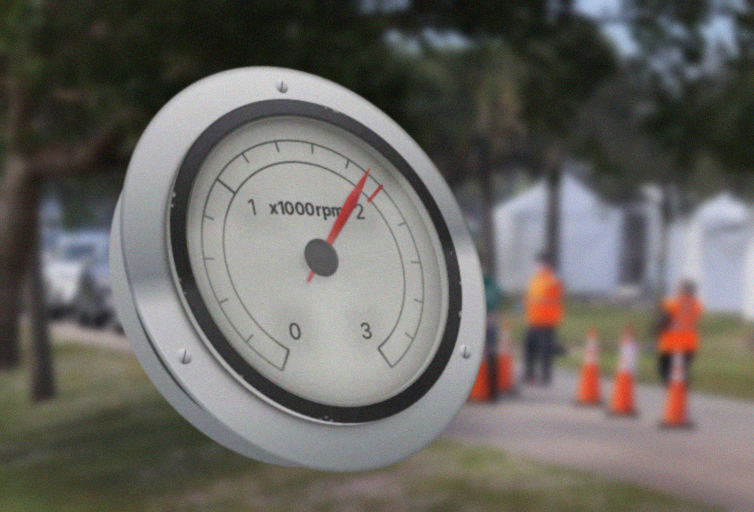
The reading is 1900 rpm
